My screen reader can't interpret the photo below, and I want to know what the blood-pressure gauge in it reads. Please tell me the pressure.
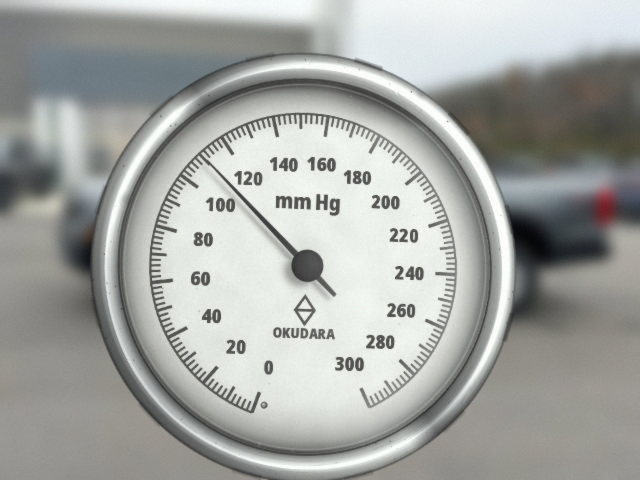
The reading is 110 mmHg
